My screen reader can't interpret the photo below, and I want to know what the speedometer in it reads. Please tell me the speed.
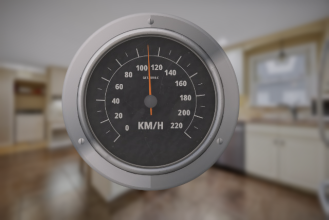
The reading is 110 km/h
